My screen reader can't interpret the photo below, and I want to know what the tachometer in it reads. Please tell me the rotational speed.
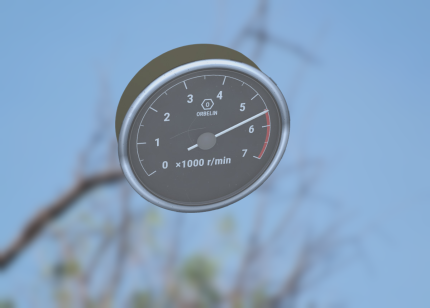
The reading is 5500 rpm
